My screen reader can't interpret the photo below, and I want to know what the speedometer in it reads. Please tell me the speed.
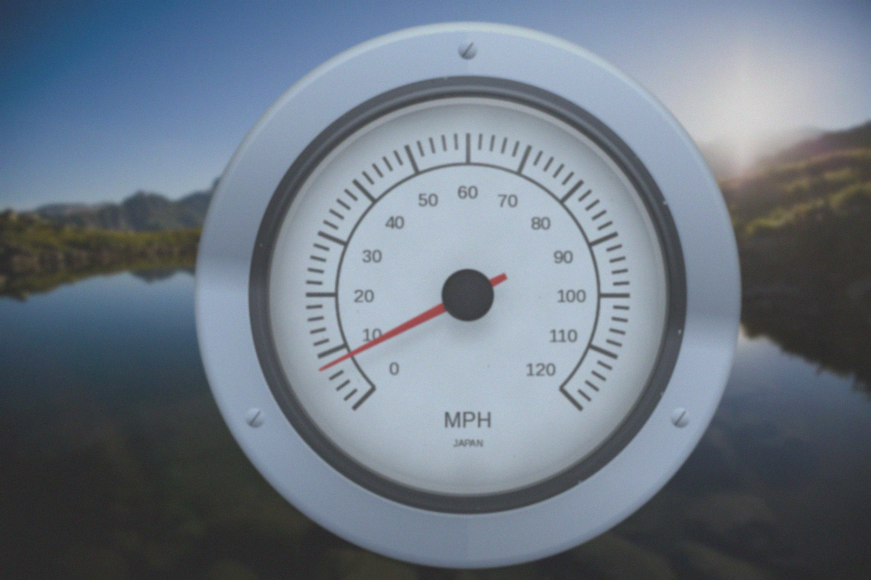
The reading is 8 mph
